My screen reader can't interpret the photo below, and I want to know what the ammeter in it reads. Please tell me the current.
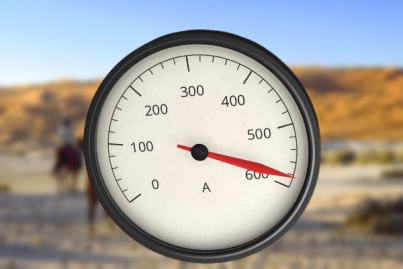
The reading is 580 A
